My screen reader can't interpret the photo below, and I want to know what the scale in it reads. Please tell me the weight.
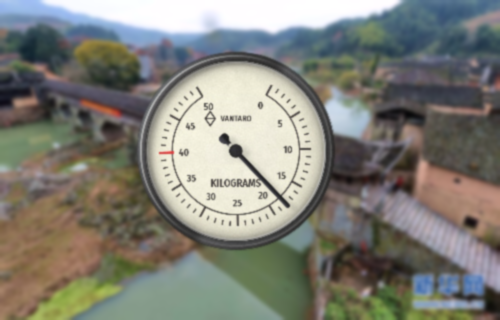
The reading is 18 kg
